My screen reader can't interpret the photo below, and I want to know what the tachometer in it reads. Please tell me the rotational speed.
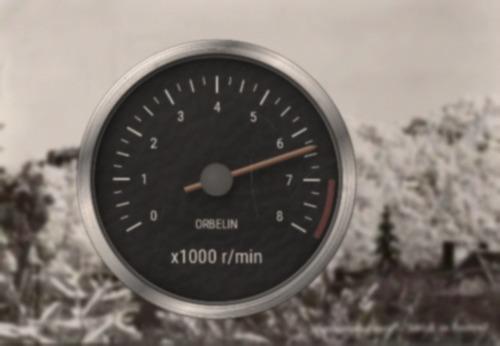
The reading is 6375 rpm
